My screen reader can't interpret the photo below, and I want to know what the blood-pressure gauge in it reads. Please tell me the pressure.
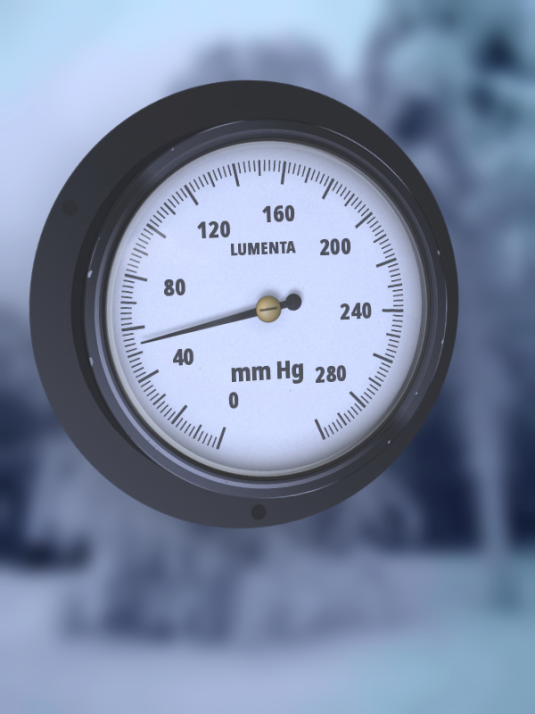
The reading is 54 mmHg
